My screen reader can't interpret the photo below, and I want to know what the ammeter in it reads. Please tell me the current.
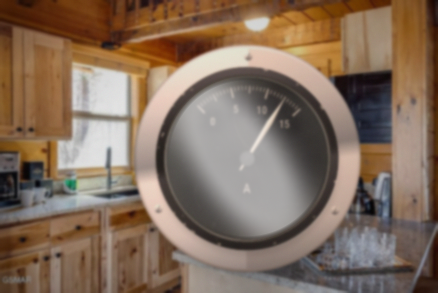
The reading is 12.5 A
